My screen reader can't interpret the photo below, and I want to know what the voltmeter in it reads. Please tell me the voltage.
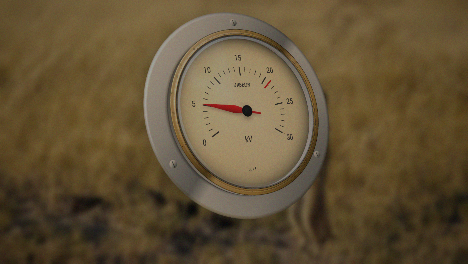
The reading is 5 kV
